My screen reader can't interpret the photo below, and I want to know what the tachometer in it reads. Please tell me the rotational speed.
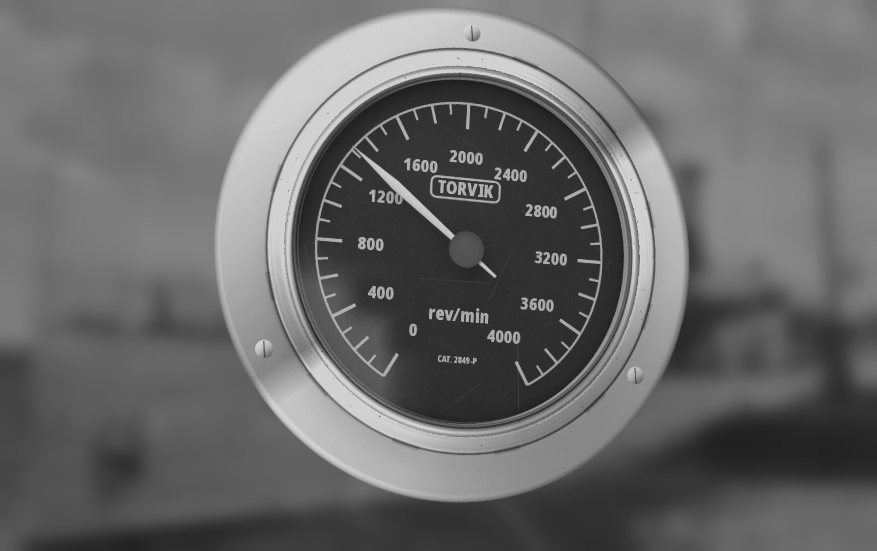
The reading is 1300 rpm
